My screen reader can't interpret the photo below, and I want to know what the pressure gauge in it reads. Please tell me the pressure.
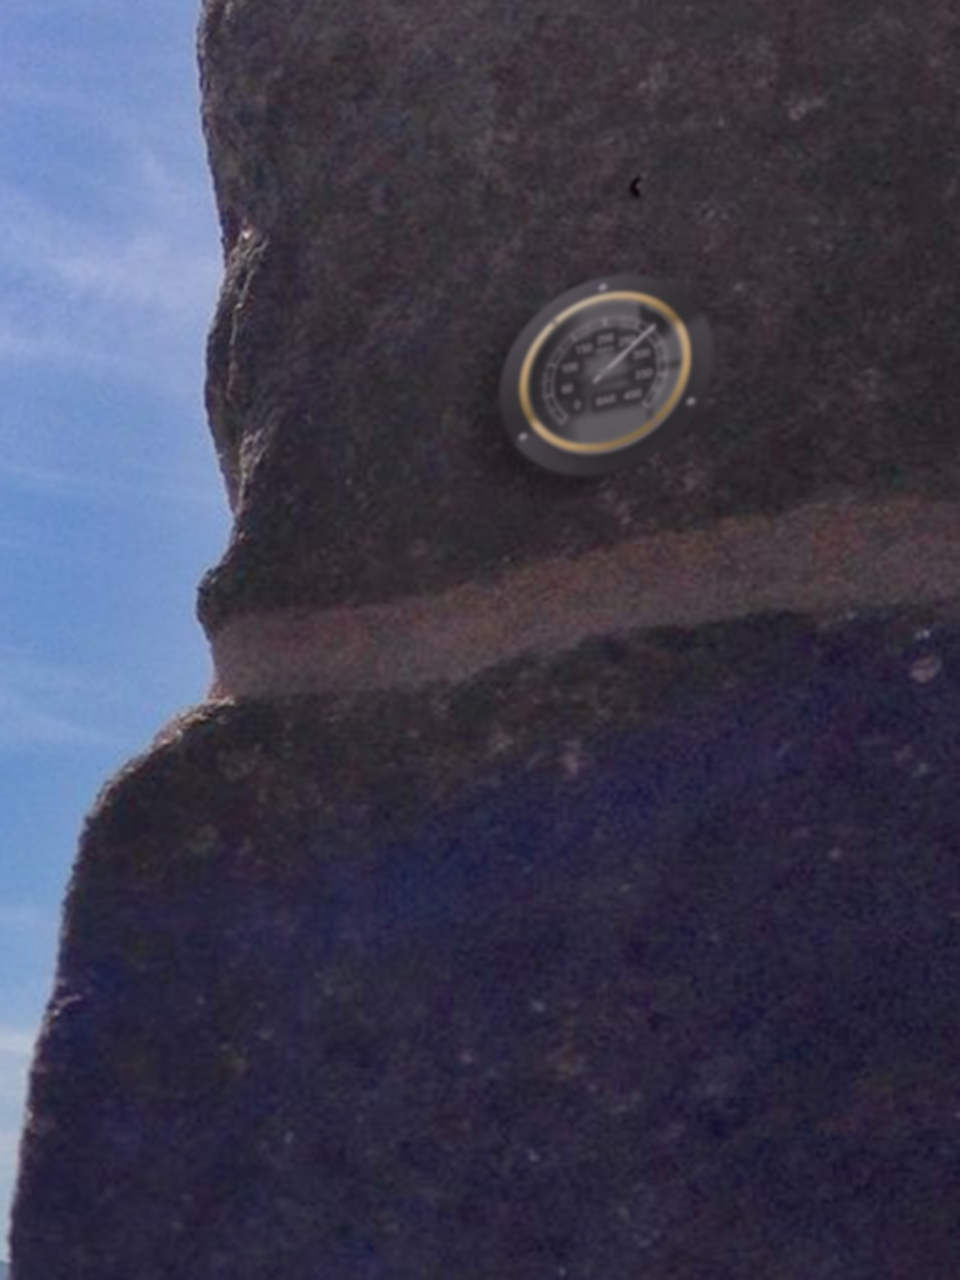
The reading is 275 bar
